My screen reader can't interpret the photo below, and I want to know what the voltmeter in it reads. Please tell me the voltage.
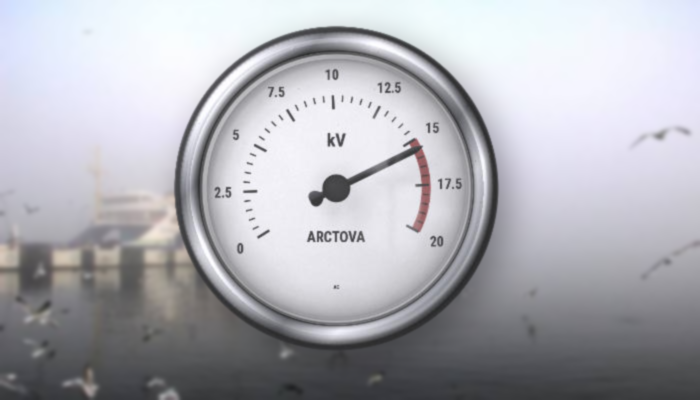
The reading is 15.5 kV
